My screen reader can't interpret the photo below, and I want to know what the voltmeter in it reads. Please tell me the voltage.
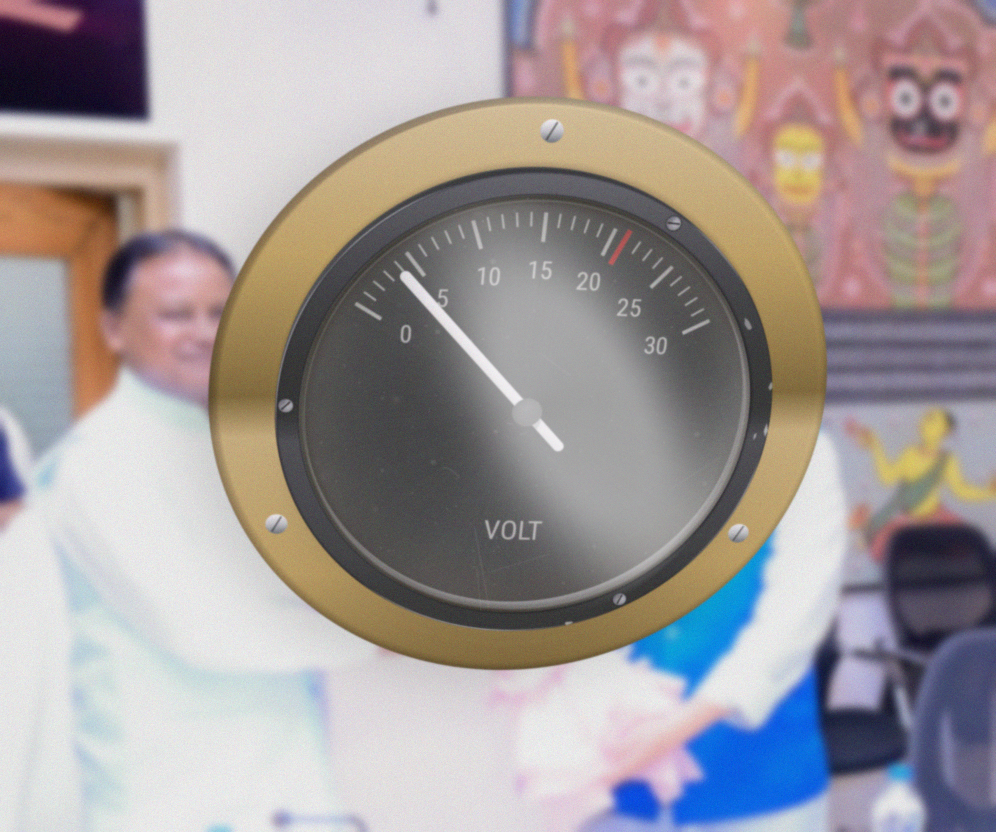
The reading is 4 V
